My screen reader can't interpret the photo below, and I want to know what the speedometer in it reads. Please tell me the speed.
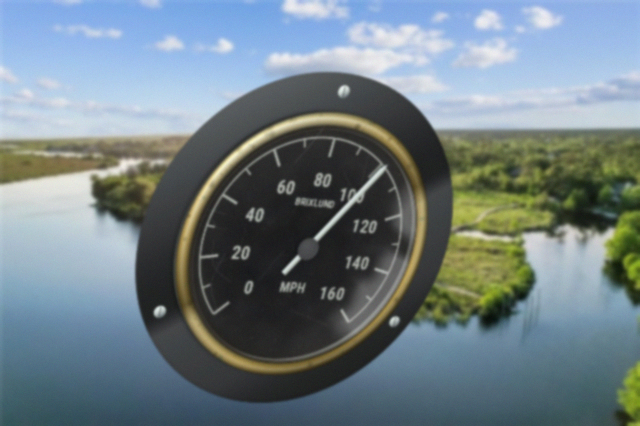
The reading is 100 mph
